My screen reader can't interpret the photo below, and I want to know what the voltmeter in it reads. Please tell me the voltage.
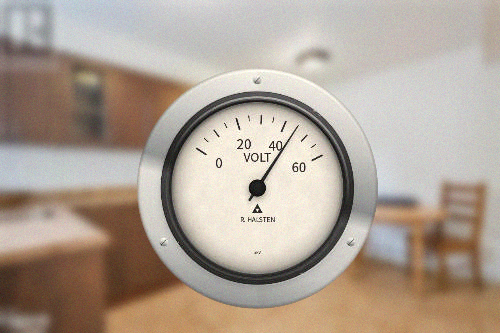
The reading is 45 V
